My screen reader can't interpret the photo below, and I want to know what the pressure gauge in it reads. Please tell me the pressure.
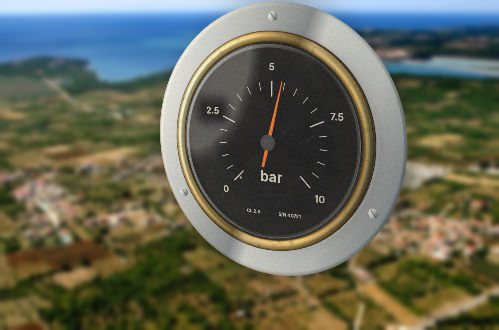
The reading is 5.5 bar
